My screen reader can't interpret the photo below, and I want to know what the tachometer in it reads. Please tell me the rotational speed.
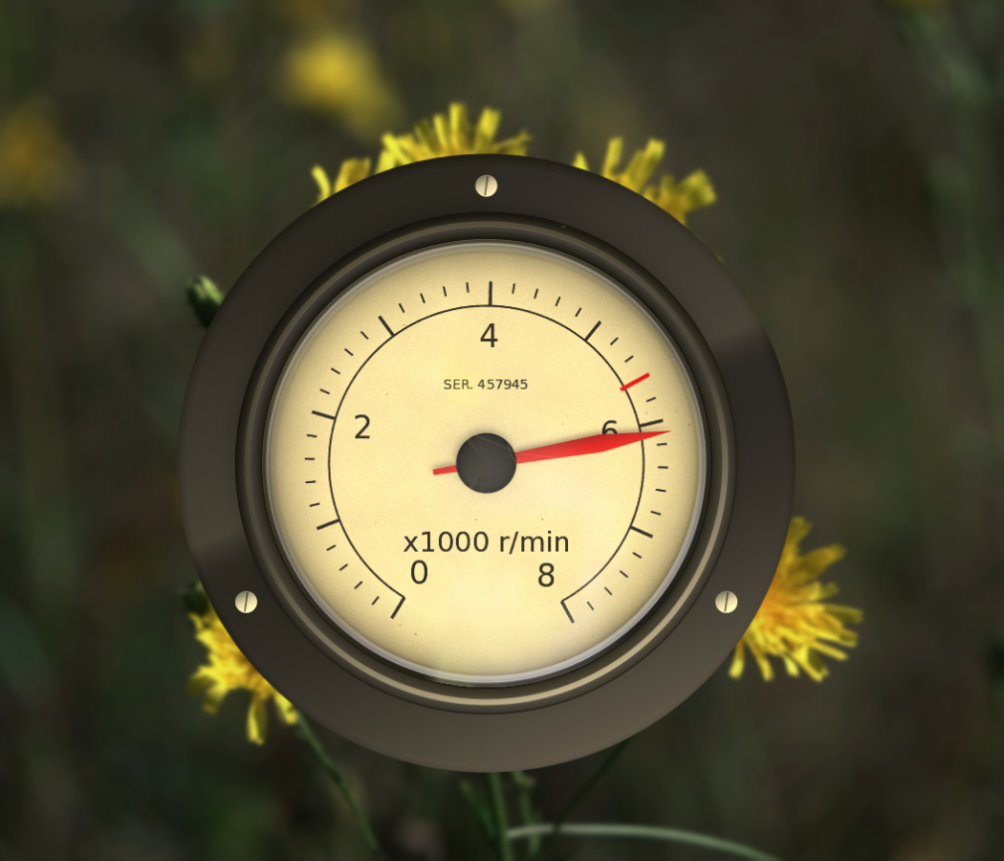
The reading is 6100 rpm
